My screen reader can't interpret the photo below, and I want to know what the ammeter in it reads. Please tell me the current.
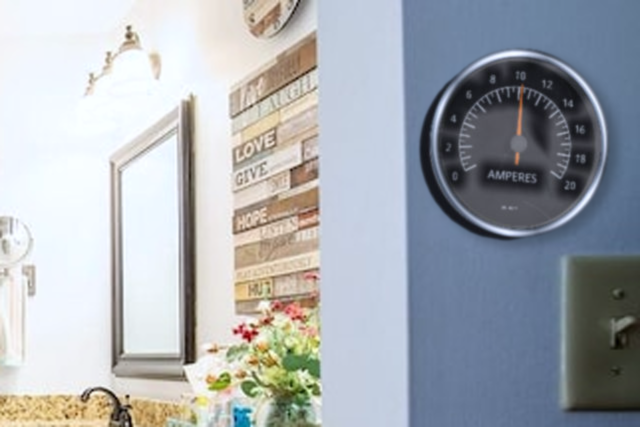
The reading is 10 A
